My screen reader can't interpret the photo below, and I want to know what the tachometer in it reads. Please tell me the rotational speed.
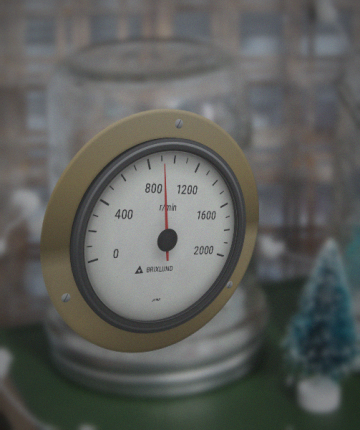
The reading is 900 rpm
